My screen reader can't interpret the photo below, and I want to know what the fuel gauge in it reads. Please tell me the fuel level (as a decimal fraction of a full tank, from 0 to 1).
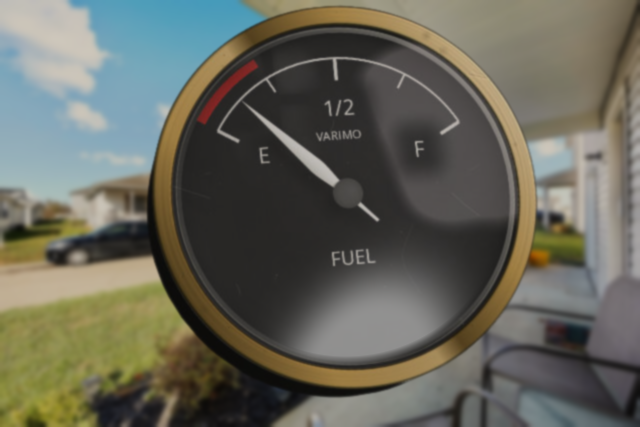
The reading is 0.125
